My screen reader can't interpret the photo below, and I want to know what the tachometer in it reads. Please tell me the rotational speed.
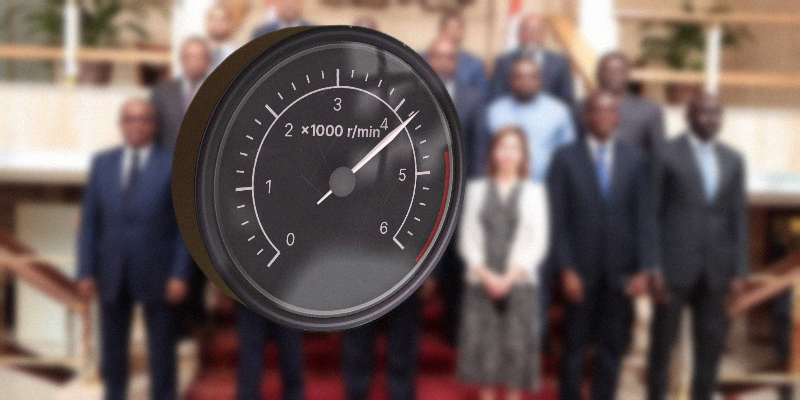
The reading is 4200 rpm
